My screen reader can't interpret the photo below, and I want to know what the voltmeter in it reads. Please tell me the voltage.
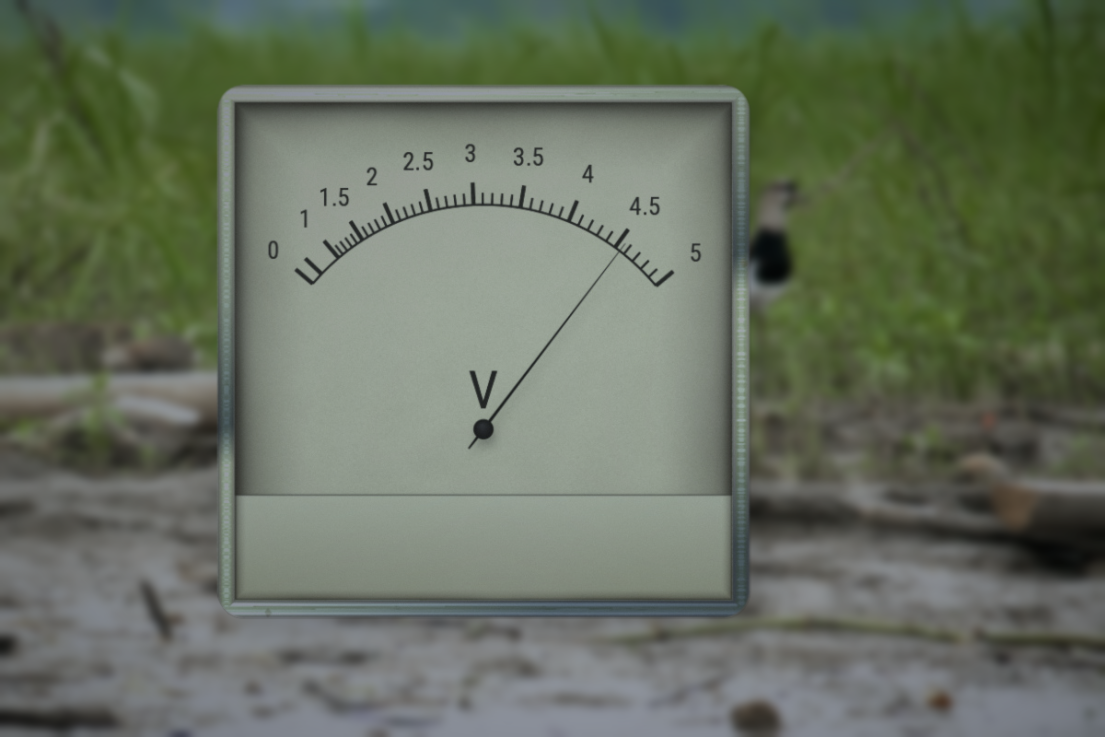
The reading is 4.55 V
